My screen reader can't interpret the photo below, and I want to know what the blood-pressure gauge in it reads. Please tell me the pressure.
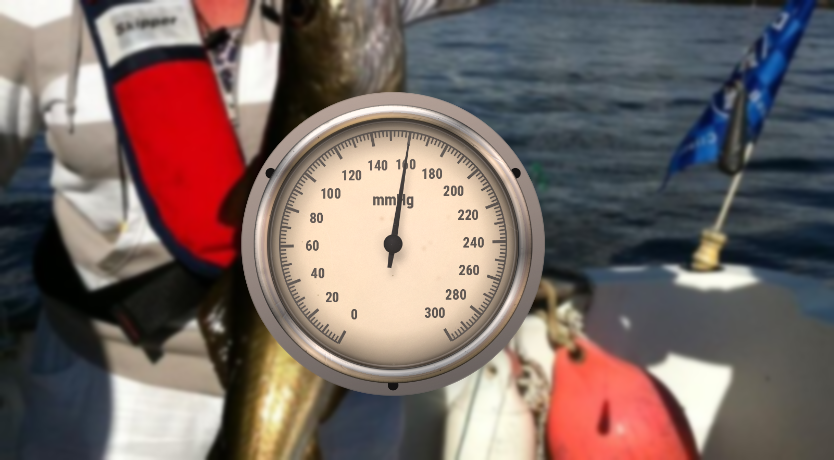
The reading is 160 mmHg
